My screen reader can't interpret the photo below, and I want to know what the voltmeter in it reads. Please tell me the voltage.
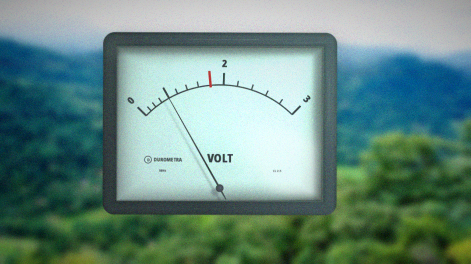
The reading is 1 V
